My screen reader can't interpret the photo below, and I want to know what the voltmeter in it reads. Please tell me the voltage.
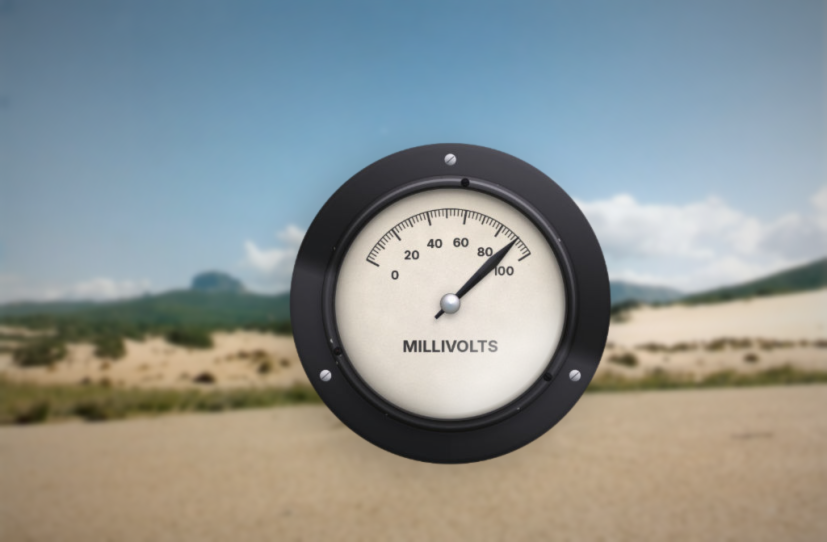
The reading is 90 mV
